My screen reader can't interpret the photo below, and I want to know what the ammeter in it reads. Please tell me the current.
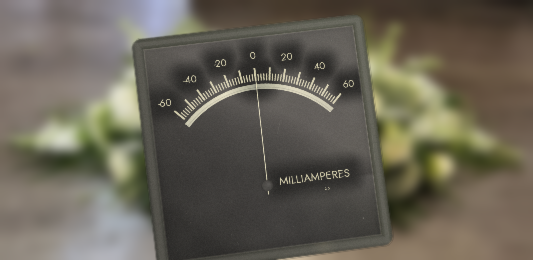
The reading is 0 mA
